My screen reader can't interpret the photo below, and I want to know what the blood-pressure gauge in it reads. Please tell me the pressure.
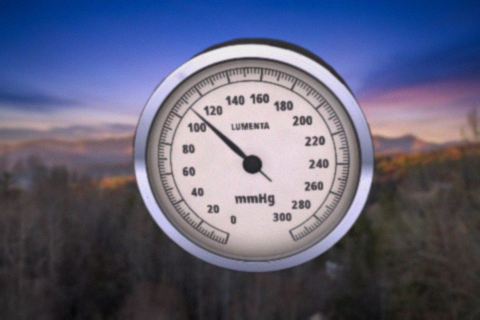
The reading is 110 mmHg
